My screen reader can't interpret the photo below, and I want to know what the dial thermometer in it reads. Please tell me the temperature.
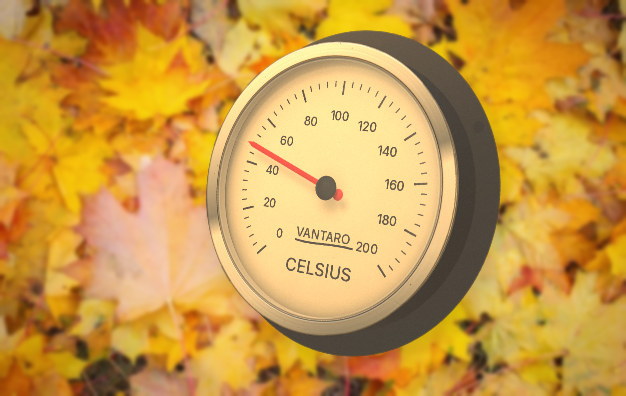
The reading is 48 °C
